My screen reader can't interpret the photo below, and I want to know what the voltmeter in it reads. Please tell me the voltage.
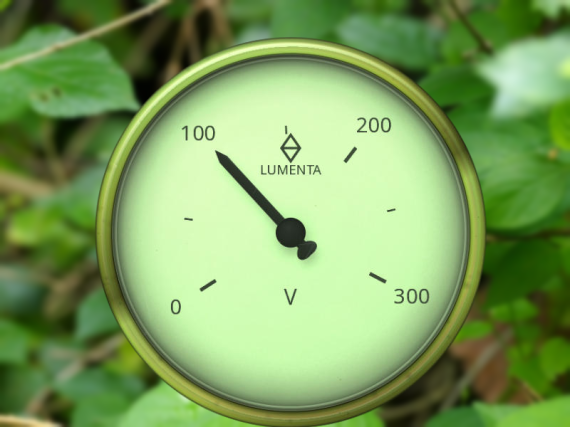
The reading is 100 V
